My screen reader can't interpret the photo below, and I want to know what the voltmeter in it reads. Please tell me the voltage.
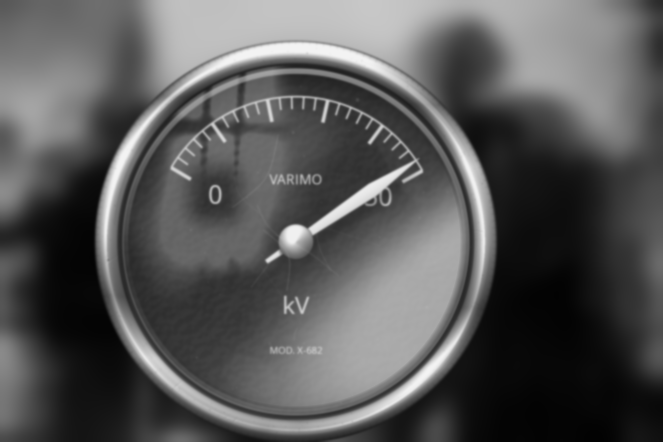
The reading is 48 kV
